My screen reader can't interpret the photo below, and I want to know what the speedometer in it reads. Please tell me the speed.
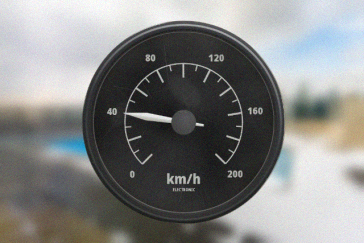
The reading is 40 km/h
